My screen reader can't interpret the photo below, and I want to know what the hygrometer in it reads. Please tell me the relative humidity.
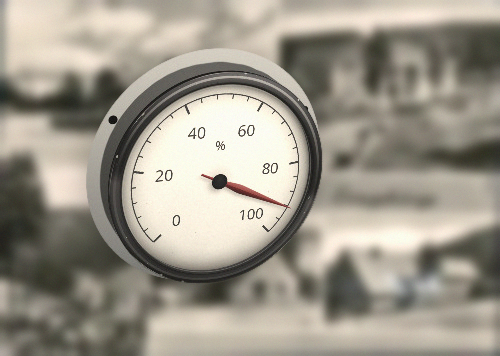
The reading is 92 %
